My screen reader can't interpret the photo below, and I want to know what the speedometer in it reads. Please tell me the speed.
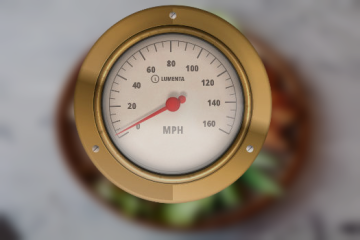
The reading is 2.5 mph
